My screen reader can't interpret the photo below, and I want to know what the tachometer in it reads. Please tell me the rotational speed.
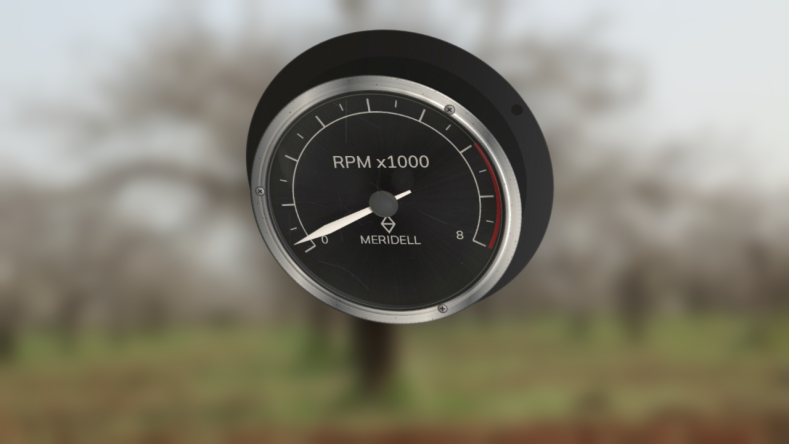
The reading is 250 rpm
